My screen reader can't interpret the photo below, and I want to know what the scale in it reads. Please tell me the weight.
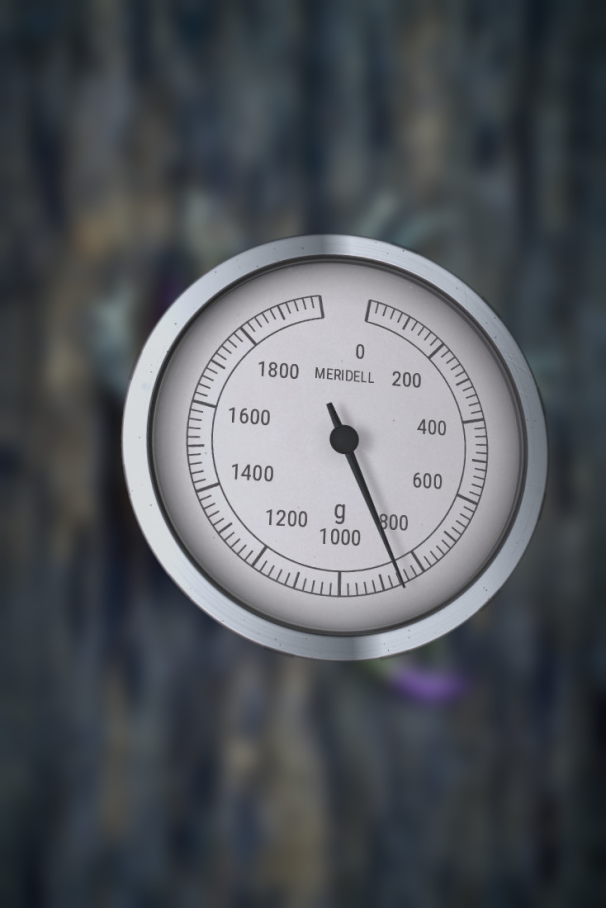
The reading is 860 g
